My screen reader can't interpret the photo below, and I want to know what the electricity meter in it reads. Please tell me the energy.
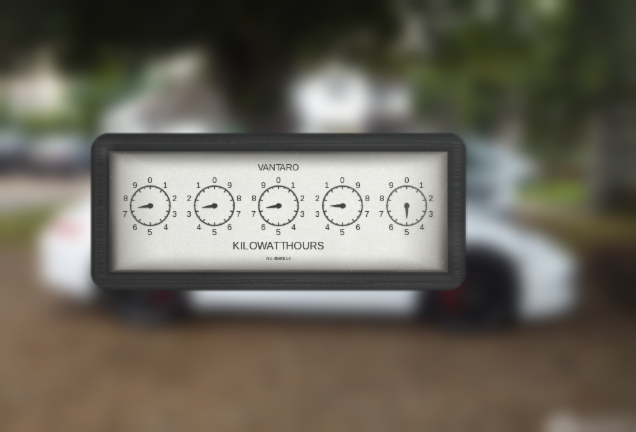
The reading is 72725 kWh
